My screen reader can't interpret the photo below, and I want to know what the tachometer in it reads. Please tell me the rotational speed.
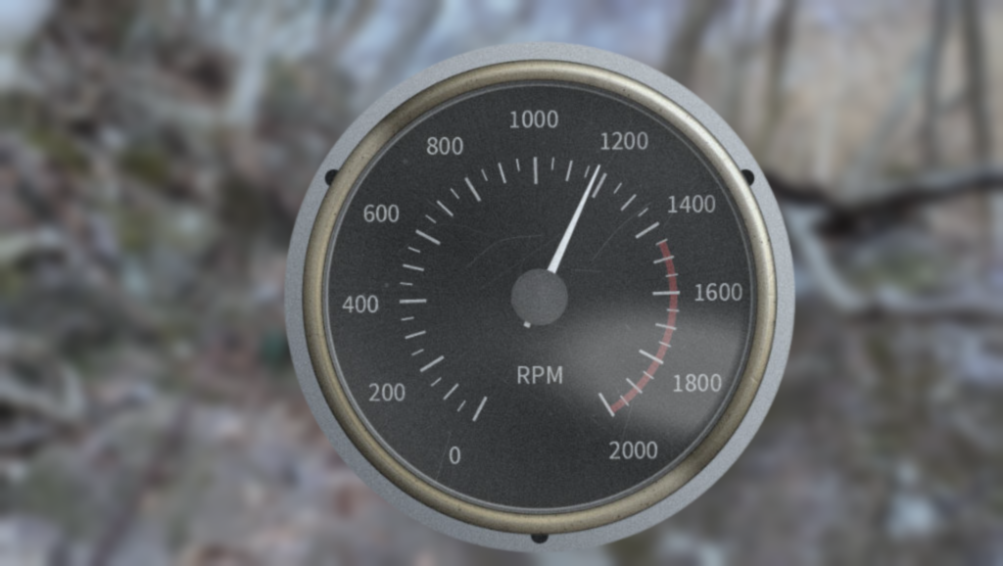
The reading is 1175 rpm
